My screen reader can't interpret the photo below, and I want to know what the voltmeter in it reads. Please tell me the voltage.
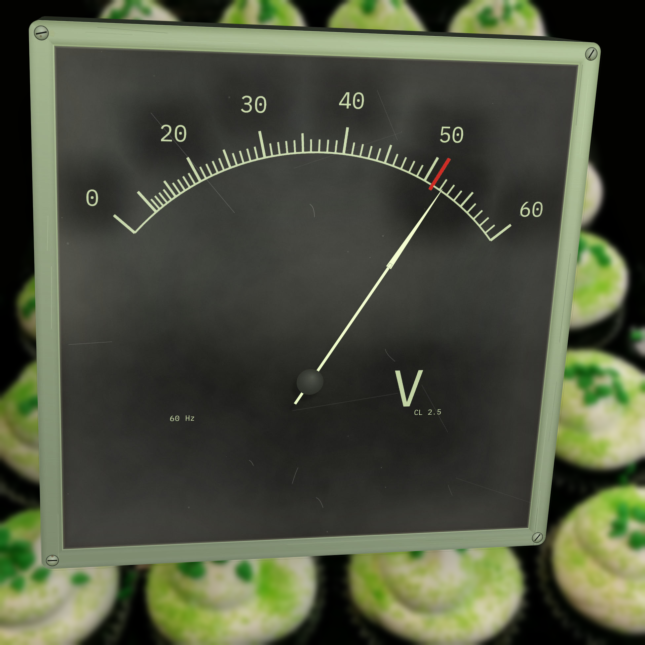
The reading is 52 V
